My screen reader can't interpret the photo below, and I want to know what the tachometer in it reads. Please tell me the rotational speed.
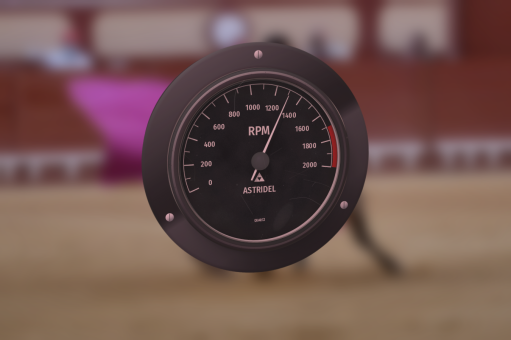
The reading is 1300 rpm
